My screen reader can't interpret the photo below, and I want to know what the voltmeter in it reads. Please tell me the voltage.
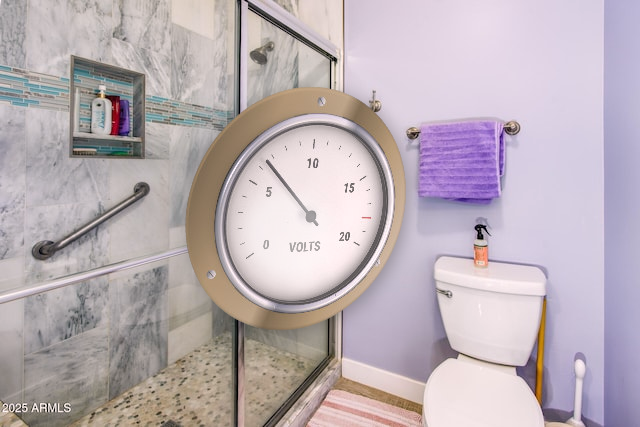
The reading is 6.5 V
